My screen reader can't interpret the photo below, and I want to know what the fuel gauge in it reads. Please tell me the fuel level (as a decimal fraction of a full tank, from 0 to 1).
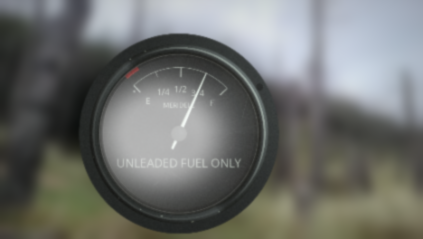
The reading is 0.75
